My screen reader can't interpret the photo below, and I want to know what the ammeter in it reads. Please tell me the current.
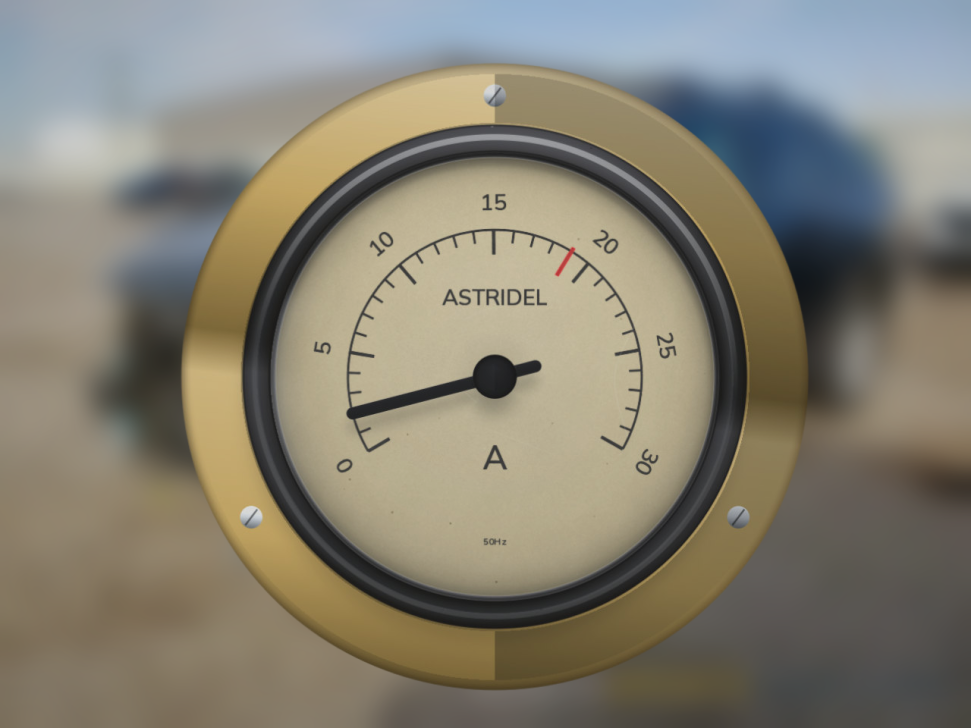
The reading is 2 A
